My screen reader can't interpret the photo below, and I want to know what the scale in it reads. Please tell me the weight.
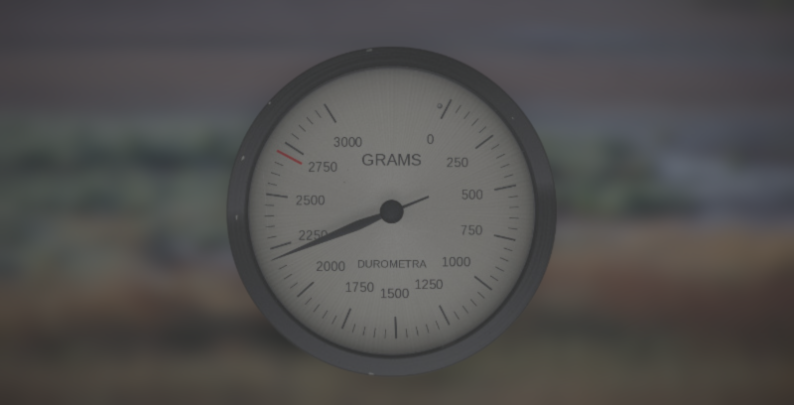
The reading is 2200 g
